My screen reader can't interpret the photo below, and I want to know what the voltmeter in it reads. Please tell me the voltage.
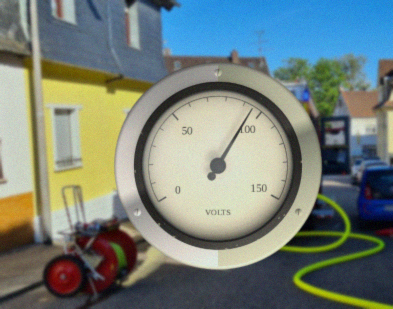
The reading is 95 V
